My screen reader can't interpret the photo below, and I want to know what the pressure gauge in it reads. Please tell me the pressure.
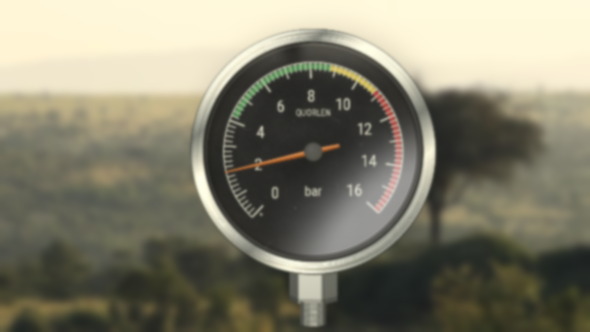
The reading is 2 bar
